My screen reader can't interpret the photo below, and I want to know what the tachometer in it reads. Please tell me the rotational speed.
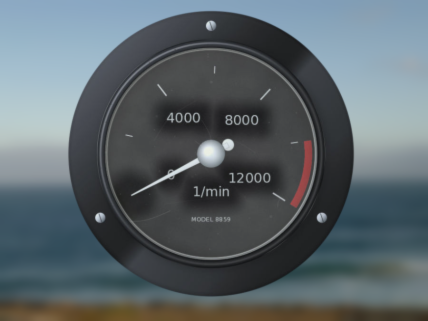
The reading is 0 rpm
